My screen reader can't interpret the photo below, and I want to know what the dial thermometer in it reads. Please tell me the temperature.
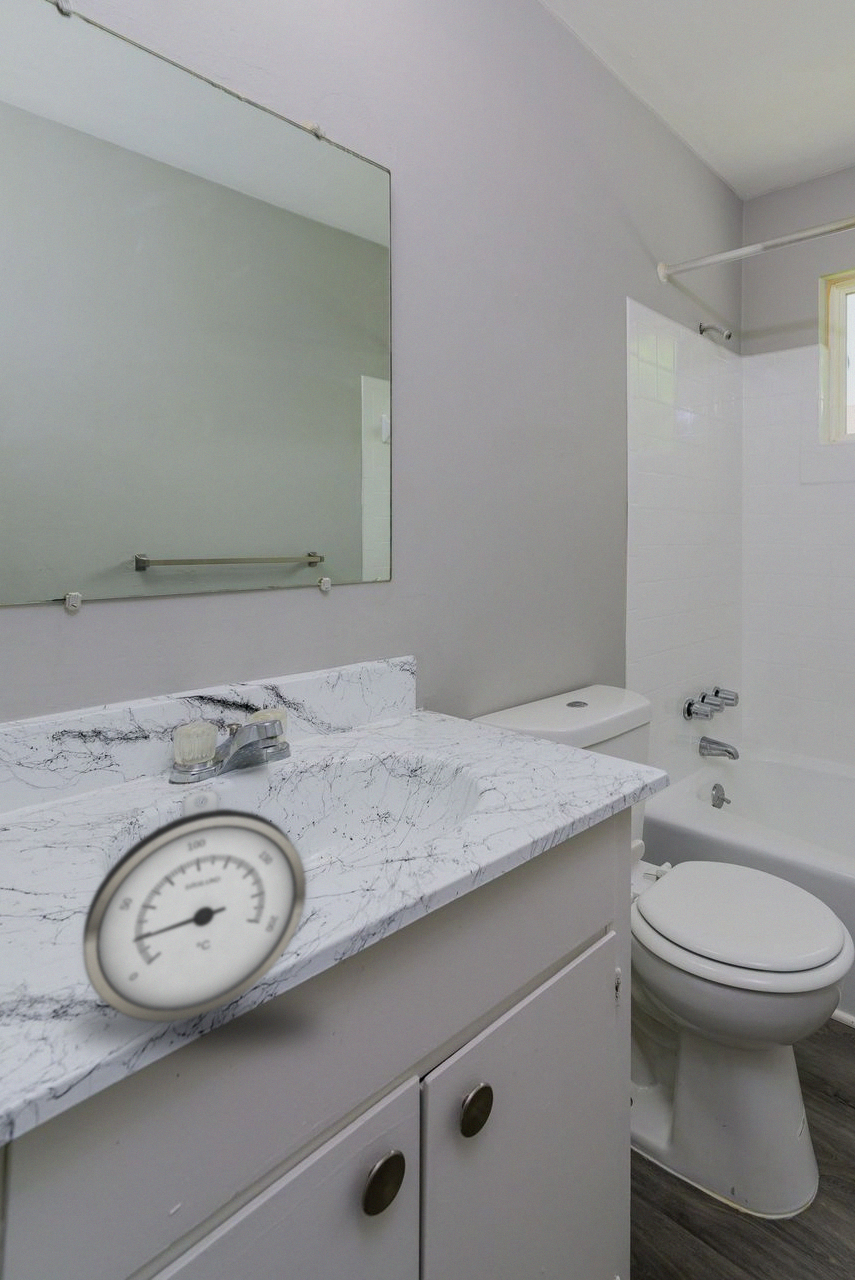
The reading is 25 °C
